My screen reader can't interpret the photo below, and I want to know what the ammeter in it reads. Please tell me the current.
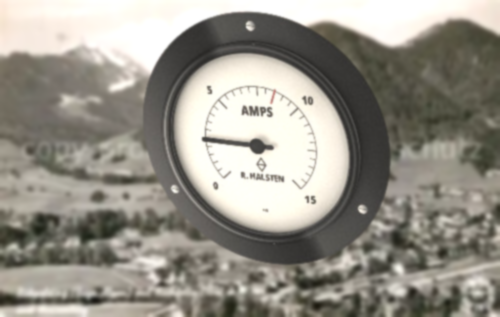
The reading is 2.5 A
